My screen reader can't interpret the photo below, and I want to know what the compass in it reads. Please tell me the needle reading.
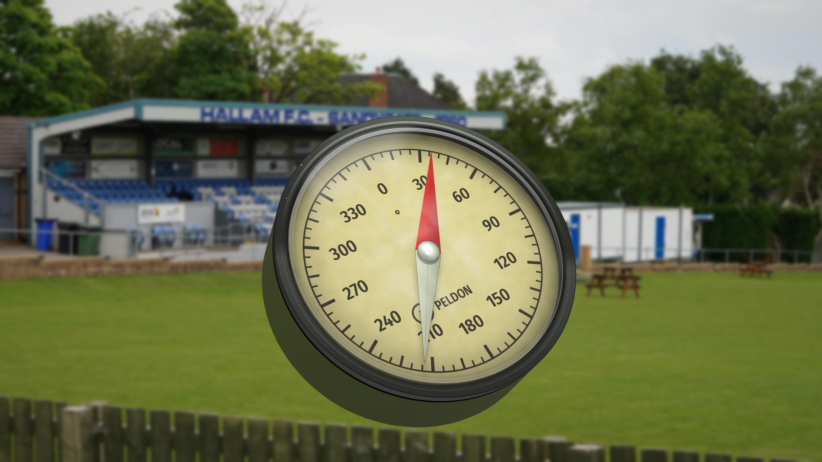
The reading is 35 °
